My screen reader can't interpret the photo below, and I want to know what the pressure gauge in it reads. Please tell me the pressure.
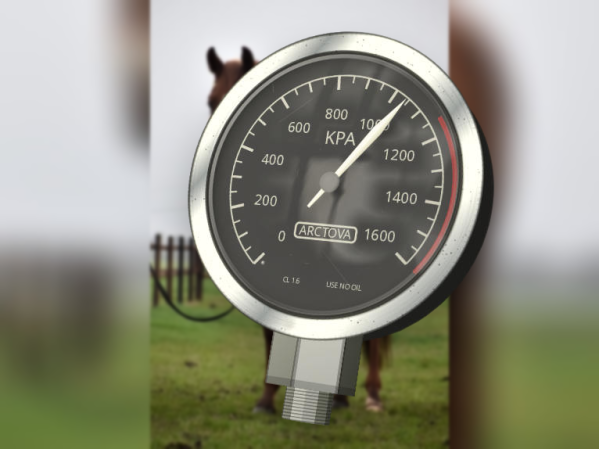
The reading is 1050 kPa
